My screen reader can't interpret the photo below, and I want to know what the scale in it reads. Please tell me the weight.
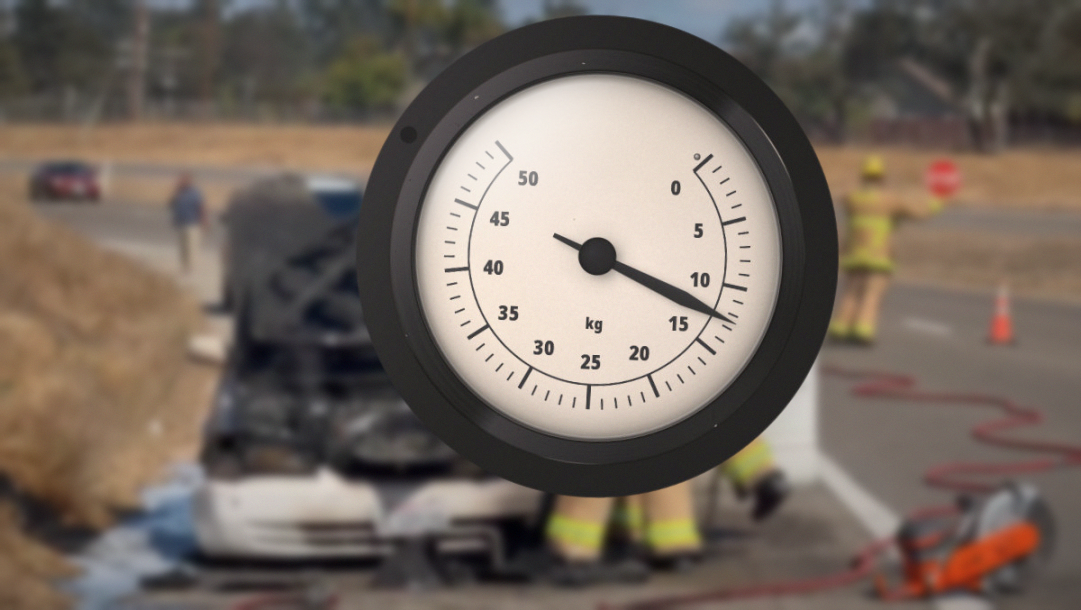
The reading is 12.5 kg
